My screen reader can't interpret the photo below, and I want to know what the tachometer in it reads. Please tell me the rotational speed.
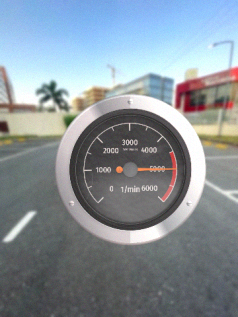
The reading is 5000 rpm
